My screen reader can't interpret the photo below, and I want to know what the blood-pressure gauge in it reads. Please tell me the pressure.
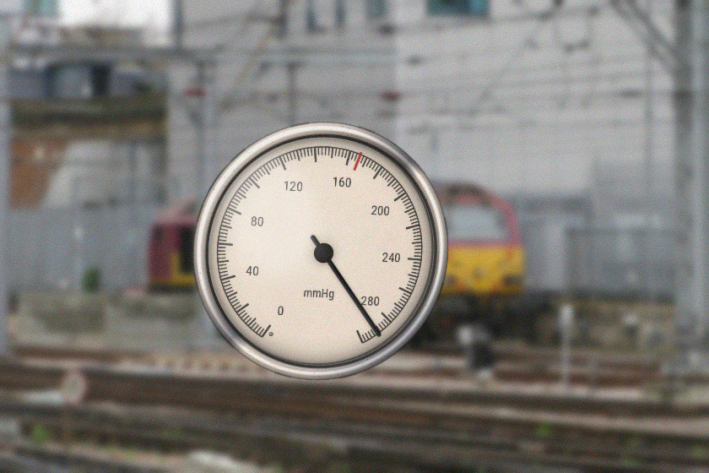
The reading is 290 mmHg
